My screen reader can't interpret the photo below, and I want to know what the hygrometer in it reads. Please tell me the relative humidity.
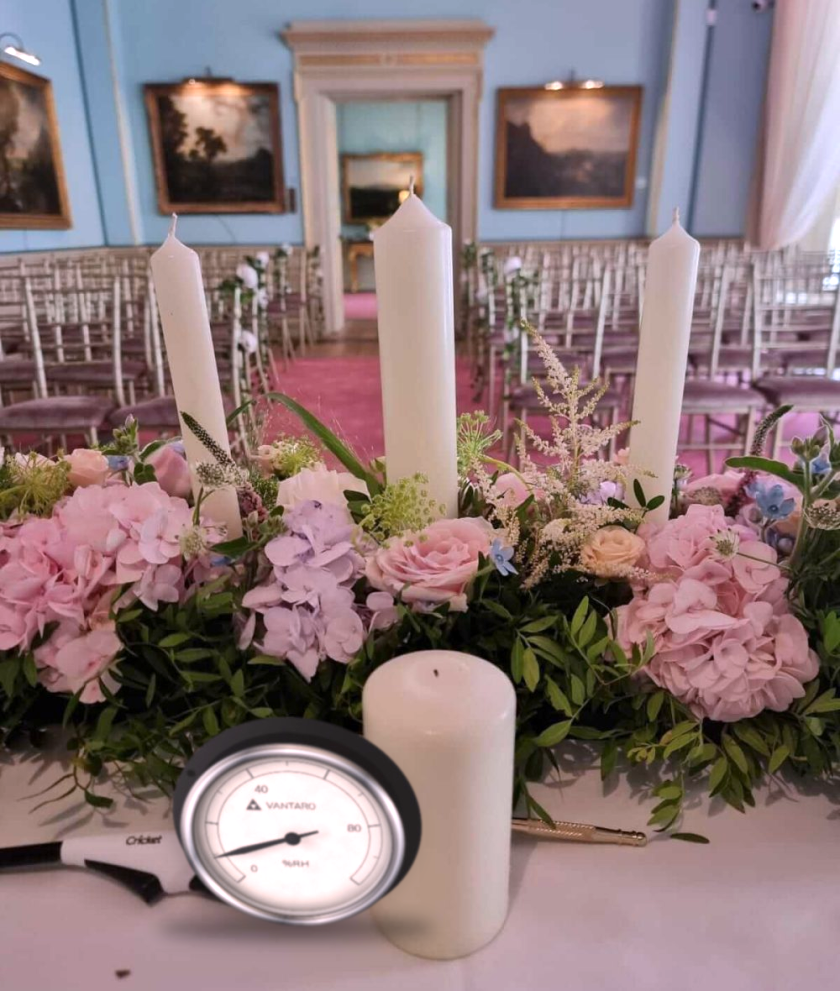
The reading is 10 %
